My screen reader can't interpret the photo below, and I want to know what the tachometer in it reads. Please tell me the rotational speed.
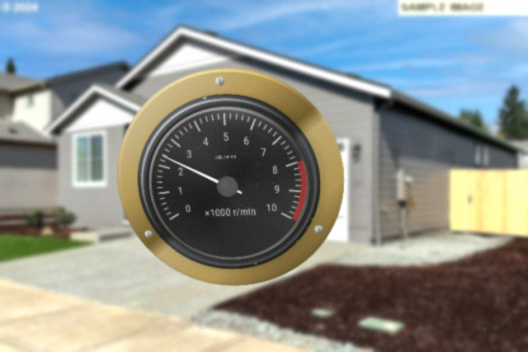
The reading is 2400 rpm
